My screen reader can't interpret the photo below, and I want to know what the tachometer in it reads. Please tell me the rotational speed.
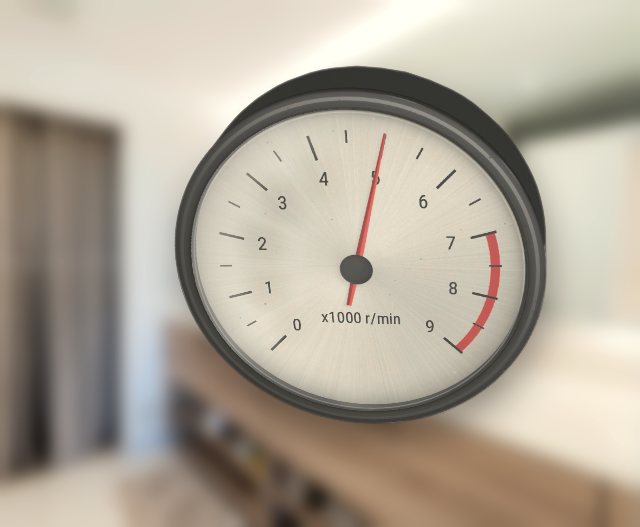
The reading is 5000 rpm
